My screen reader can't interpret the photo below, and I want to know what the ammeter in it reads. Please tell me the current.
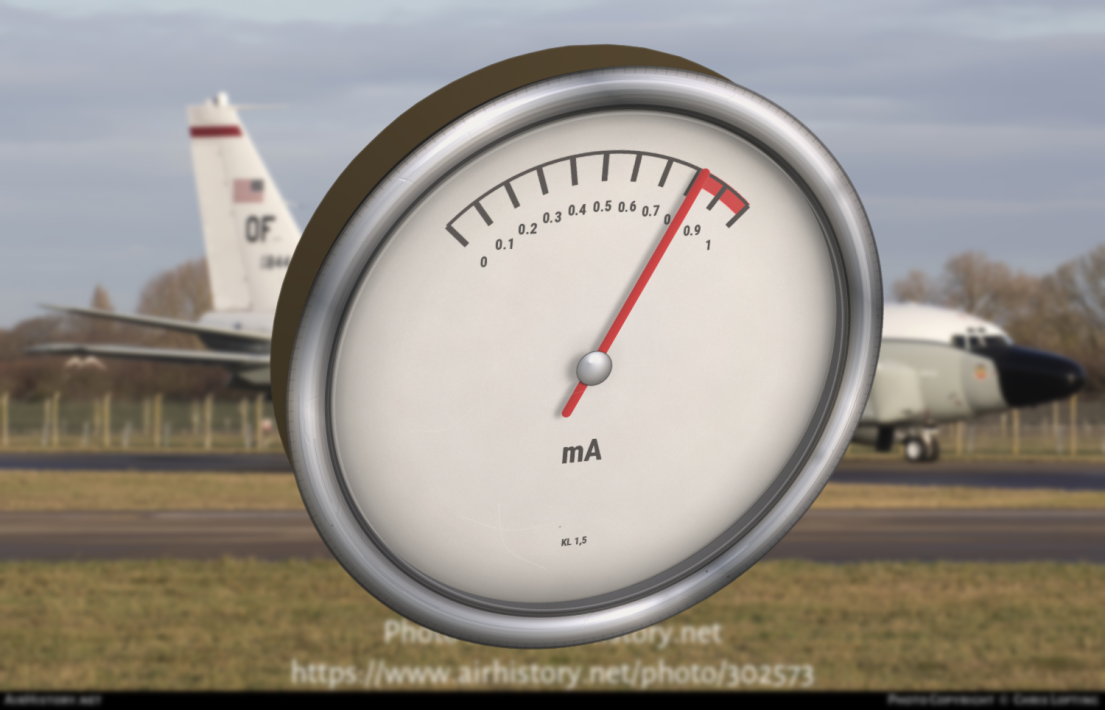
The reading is 0.8 mA
